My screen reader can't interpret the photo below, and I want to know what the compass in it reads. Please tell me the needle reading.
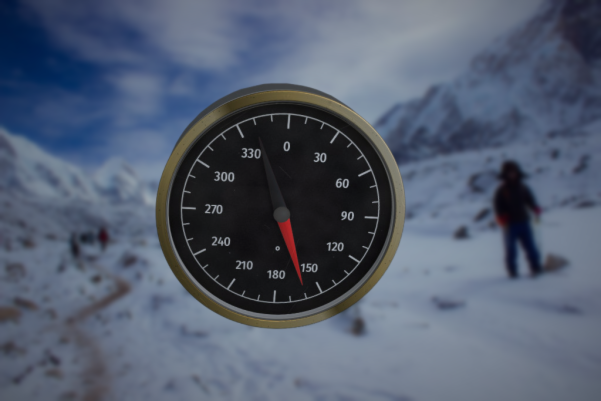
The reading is 160 °
